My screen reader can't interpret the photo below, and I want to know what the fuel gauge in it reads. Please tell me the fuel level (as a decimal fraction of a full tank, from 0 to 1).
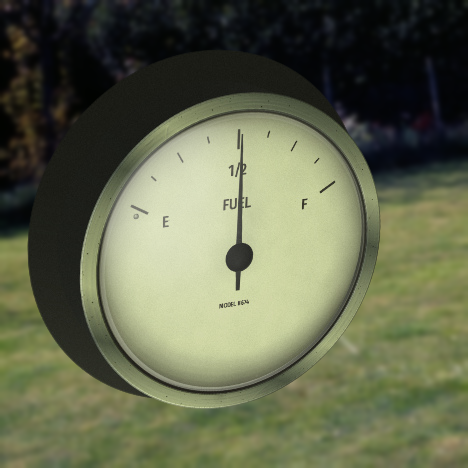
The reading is 0.5
